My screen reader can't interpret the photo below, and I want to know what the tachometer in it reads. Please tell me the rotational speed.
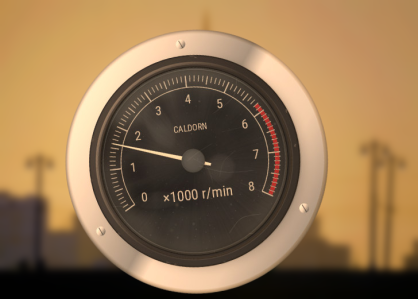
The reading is 1600 rpm
